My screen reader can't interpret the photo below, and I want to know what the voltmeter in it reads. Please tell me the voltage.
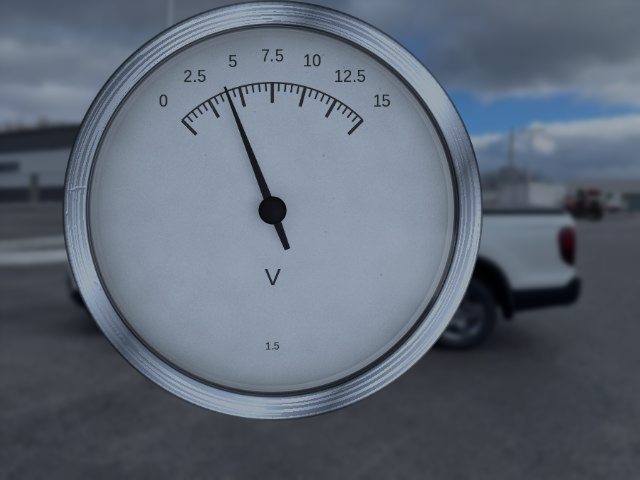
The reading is 4 V
